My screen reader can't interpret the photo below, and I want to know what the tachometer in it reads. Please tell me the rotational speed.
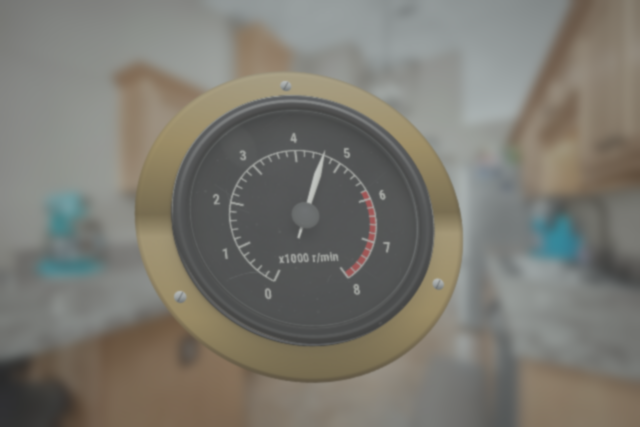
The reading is 4600 rpm
